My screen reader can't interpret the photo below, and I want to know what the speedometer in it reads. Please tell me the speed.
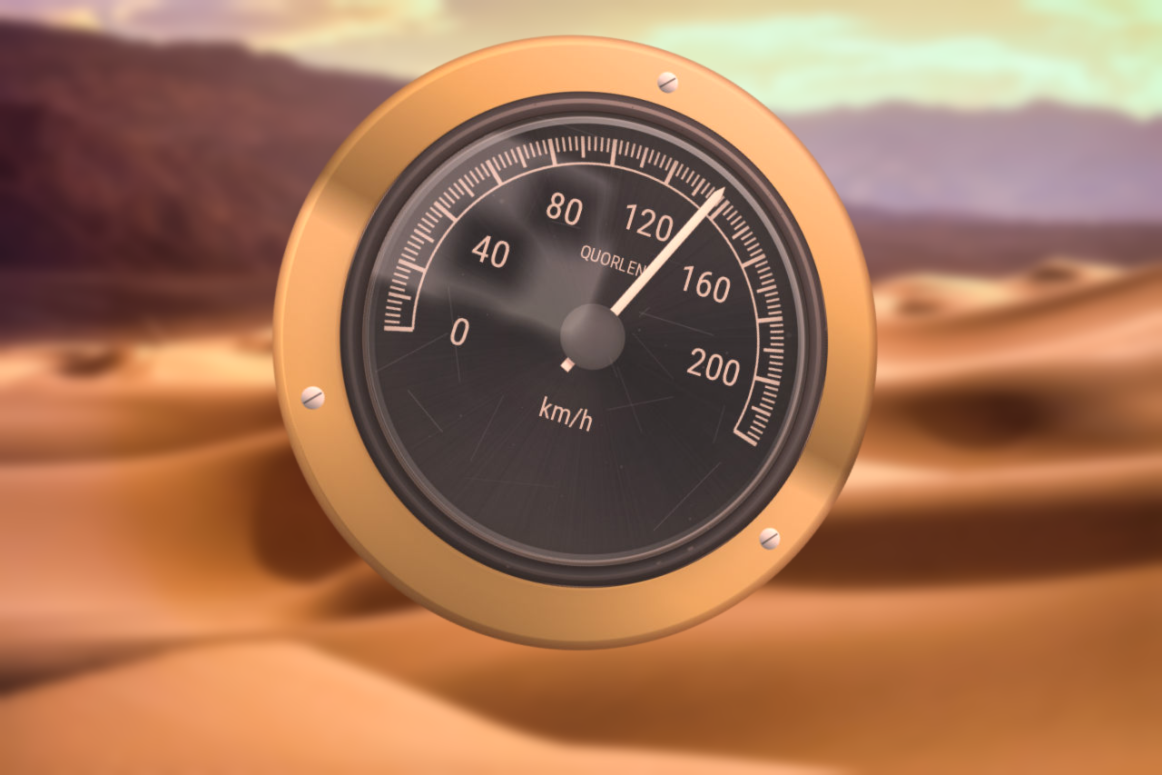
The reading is 136 km/h
